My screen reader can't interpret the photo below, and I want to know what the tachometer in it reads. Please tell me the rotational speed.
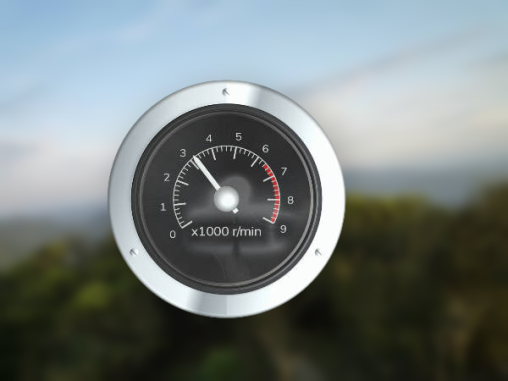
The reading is 3200 rpm
